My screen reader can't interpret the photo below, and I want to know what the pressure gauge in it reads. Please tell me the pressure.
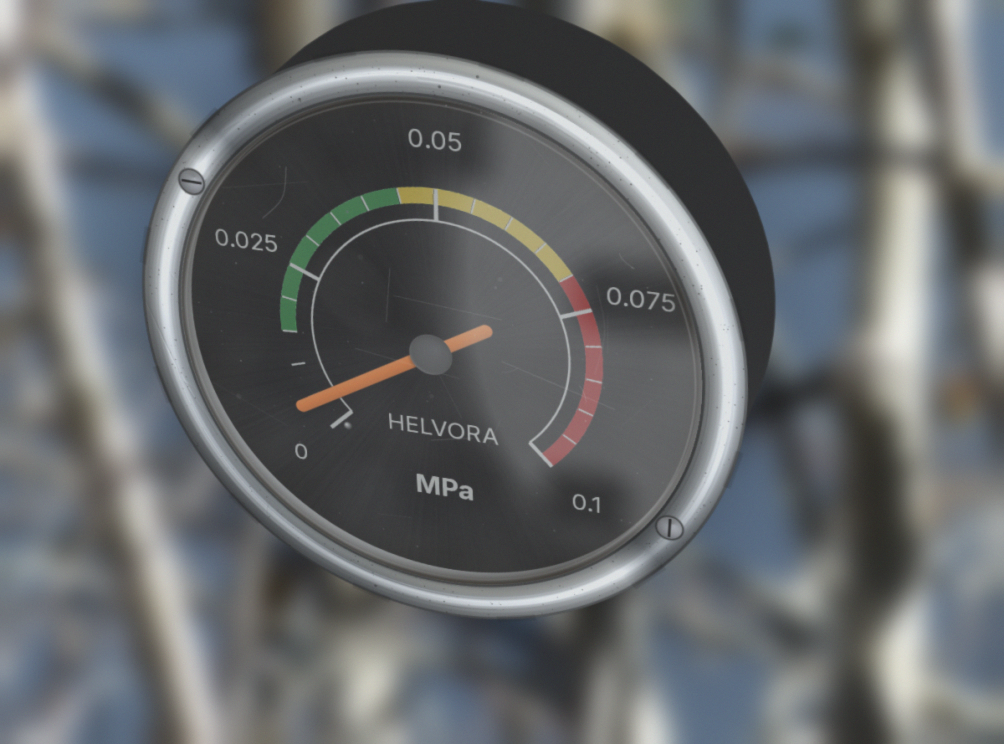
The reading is 0.005 MPa
